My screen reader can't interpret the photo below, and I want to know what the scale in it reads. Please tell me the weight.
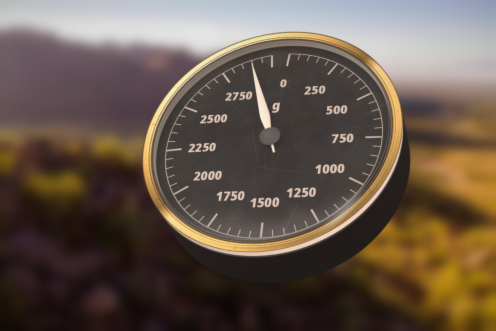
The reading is 2900 g
